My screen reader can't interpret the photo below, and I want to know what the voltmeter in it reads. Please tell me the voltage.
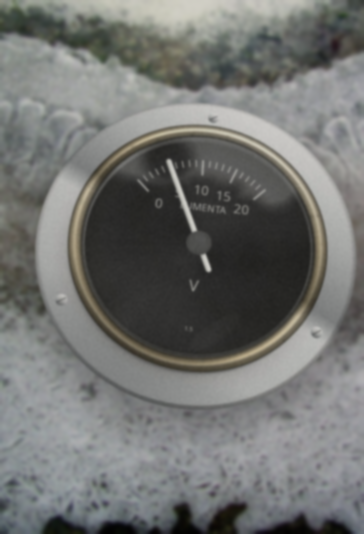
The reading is 5 V
